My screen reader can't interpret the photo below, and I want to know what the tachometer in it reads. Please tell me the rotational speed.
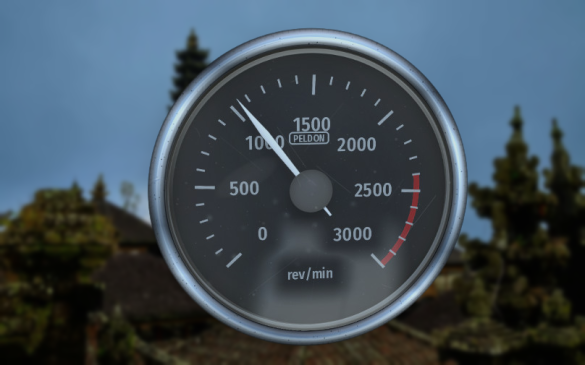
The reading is 1050 rpm
